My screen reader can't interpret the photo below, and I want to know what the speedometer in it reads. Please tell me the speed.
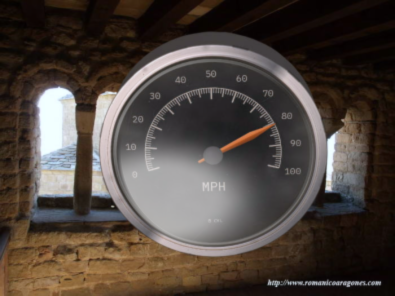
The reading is 80 mph
